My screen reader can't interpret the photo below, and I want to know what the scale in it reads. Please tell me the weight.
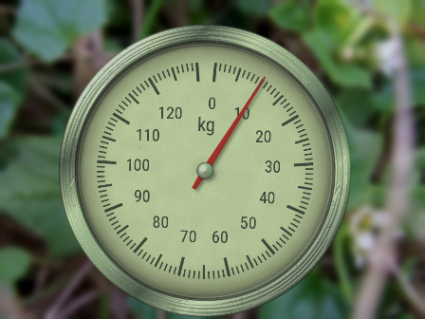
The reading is 10 kg
